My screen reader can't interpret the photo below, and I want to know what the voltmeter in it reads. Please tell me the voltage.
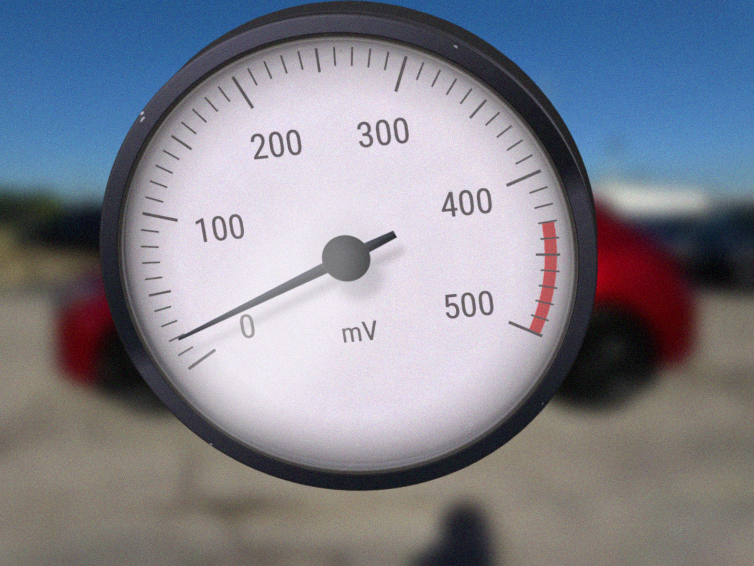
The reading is 20 mV
